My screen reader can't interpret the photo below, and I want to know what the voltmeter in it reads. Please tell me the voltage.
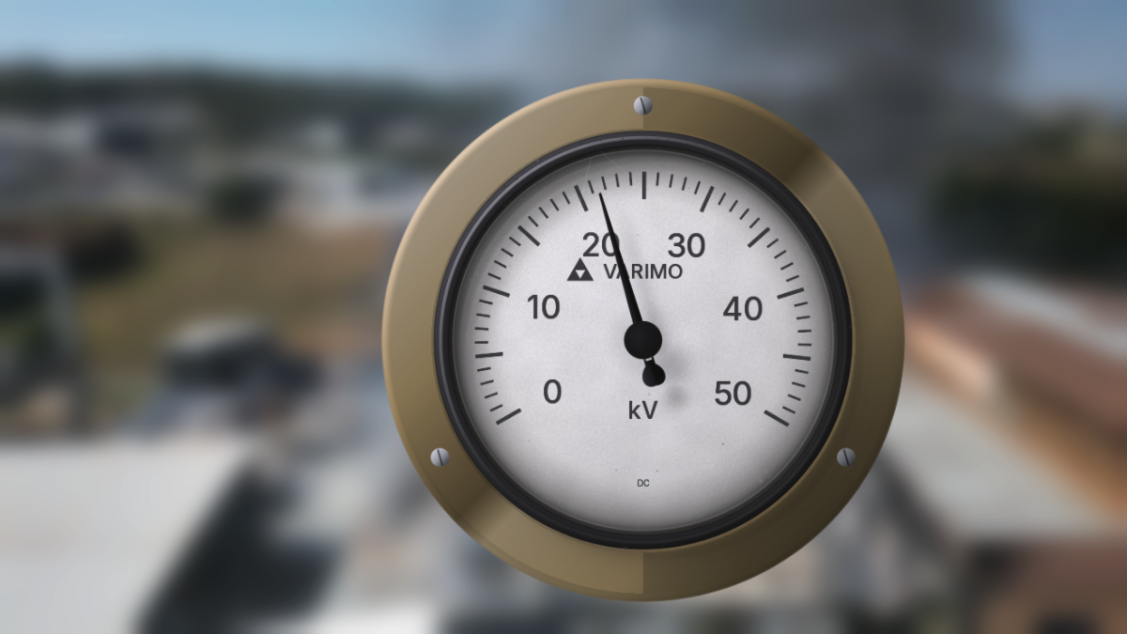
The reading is 21.5 kV
